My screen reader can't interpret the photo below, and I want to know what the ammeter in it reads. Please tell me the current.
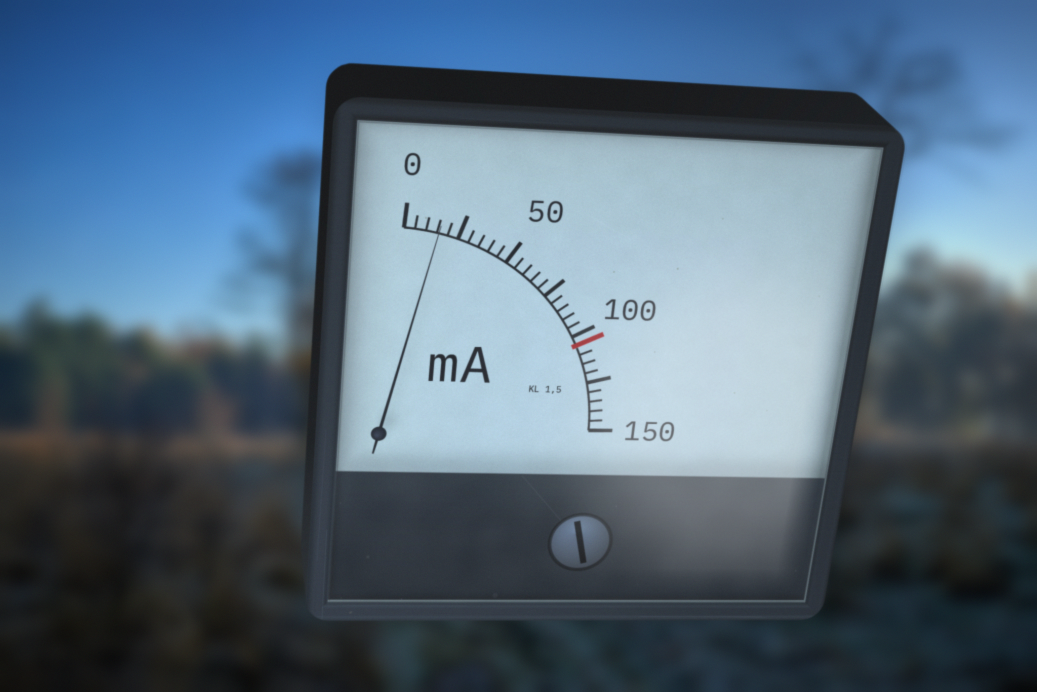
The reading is 15 mA
